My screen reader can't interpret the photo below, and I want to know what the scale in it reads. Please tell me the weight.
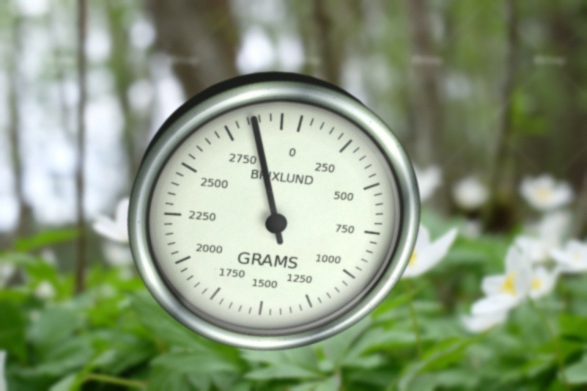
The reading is 2875 g
